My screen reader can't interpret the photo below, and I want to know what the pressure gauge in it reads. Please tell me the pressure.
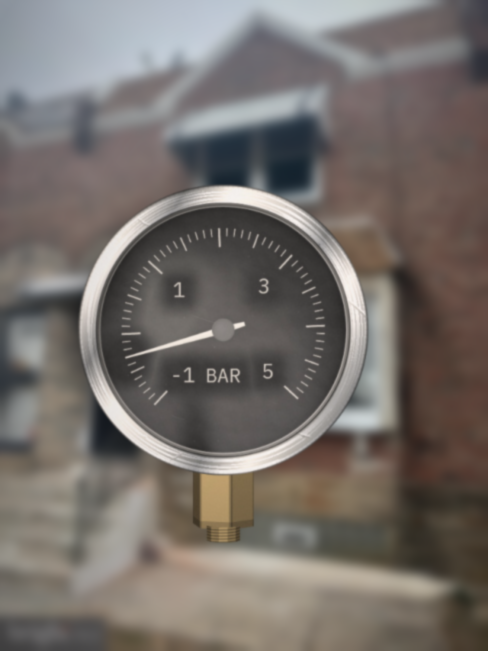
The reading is -0.3 bar
